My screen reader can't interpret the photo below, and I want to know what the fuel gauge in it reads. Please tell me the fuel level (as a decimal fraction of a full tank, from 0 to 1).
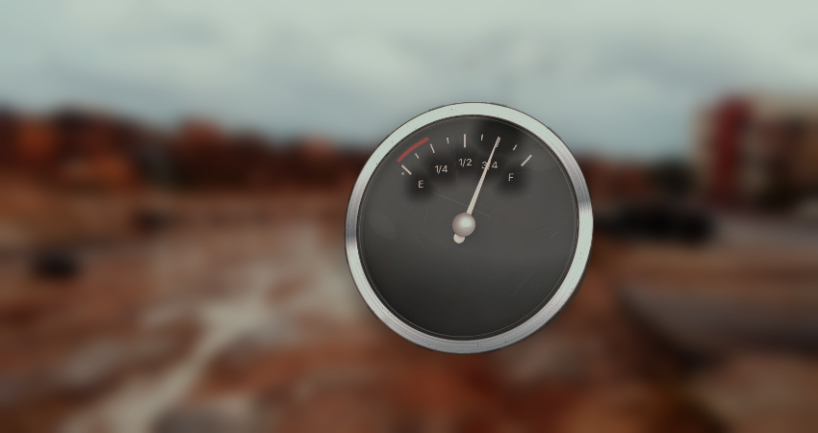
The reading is 0.75
